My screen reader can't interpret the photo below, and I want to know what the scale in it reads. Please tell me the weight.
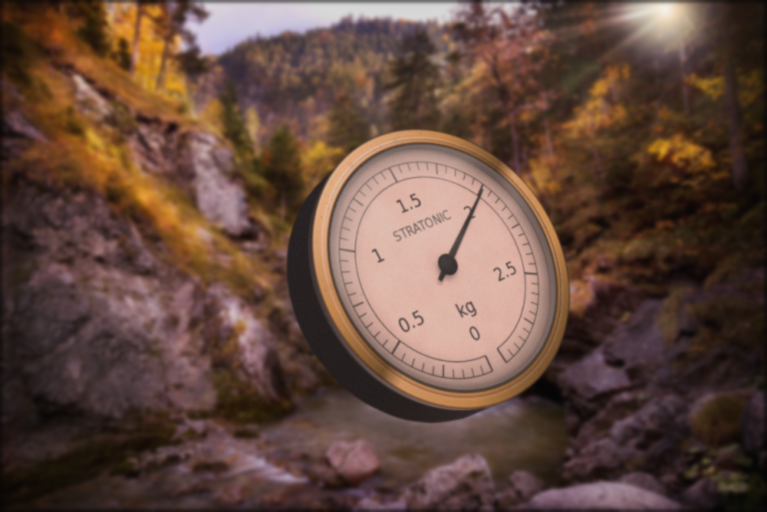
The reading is 2 kg
